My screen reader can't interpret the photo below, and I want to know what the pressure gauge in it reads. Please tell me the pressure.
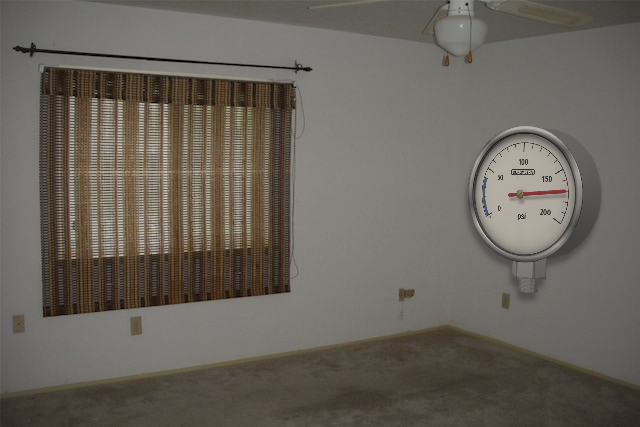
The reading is 170 psi
